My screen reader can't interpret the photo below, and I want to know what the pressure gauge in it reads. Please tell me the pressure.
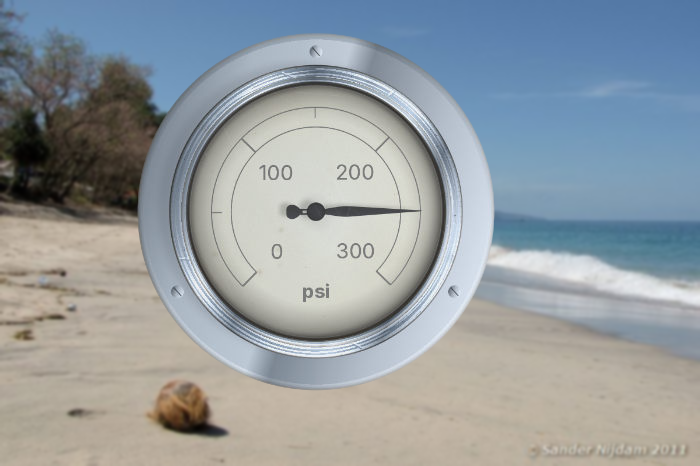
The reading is 250 psi
